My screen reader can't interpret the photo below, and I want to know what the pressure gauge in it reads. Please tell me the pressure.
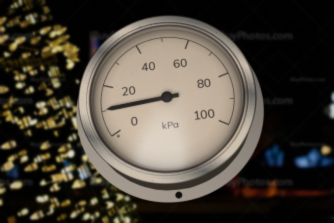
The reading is 10 kPa
